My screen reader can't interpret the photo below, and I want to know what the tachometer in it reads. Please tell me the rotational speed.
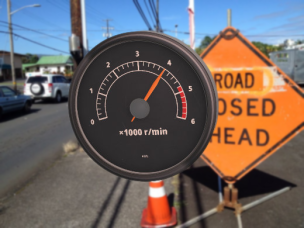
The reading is 4000 rpm
